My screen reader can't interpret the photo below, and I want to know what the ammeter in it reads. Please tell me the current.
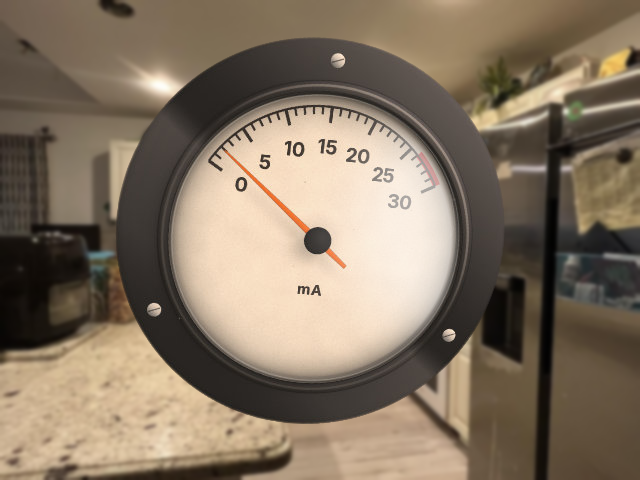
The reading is 2 mA
